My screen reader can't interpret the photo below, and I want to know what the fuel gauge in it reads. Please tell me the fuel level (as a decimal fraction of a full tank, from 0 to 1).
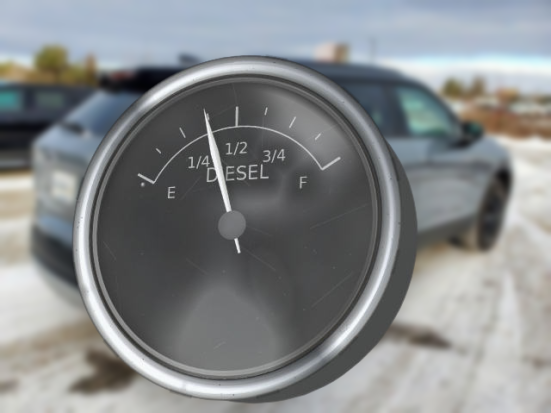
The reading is 0.375
